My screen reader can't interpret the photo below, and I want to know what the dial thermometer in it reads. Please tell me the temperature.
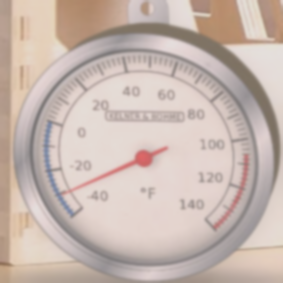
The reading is -30 °F
